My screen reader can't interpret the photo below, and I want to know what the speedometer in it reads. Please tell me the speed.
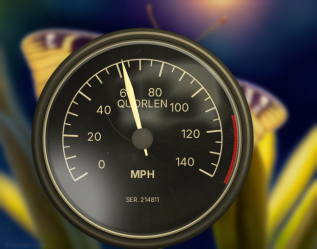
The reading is 62.5 mph
